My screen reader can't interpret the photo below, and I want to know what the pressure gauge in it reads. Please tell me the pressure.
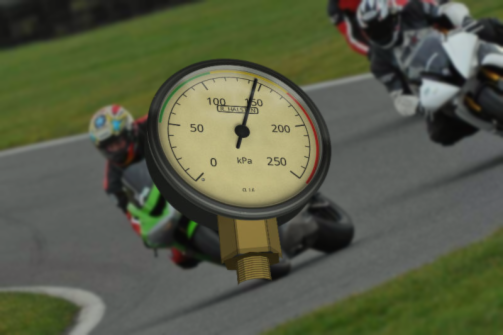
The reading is 145 kPa
